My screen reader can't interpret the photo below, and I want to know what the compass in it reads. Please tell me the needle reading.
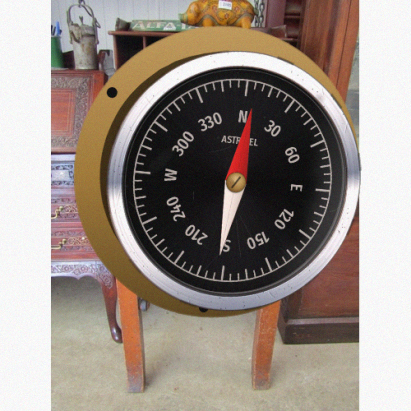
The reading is 5 °
